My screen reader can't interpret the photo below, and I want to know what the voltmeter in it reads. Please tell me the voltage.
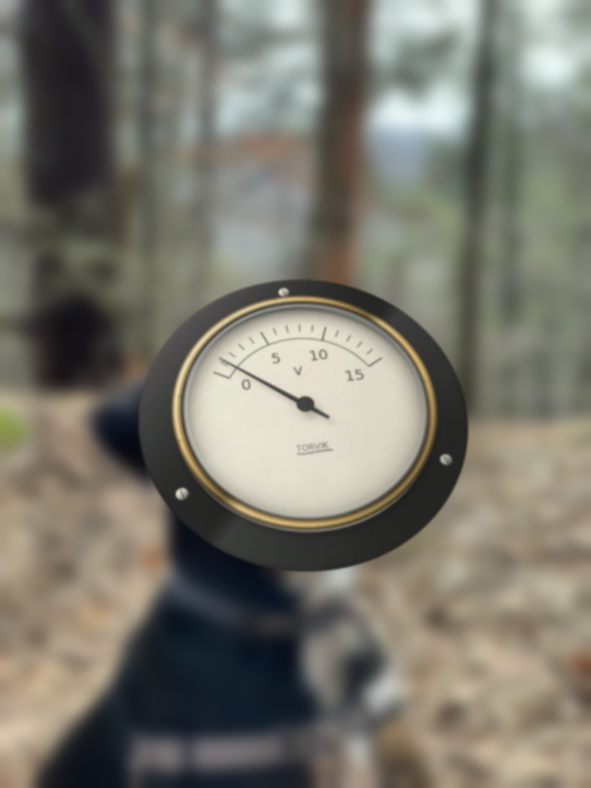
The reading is 1 V
